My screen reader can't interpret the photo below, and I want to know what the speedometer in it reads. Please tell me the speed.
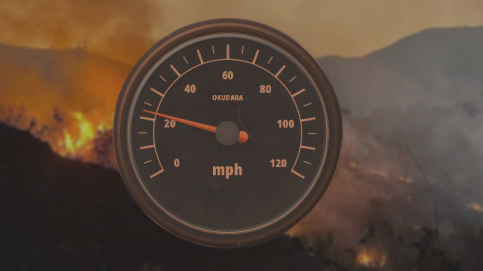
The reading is 22.5 mph
